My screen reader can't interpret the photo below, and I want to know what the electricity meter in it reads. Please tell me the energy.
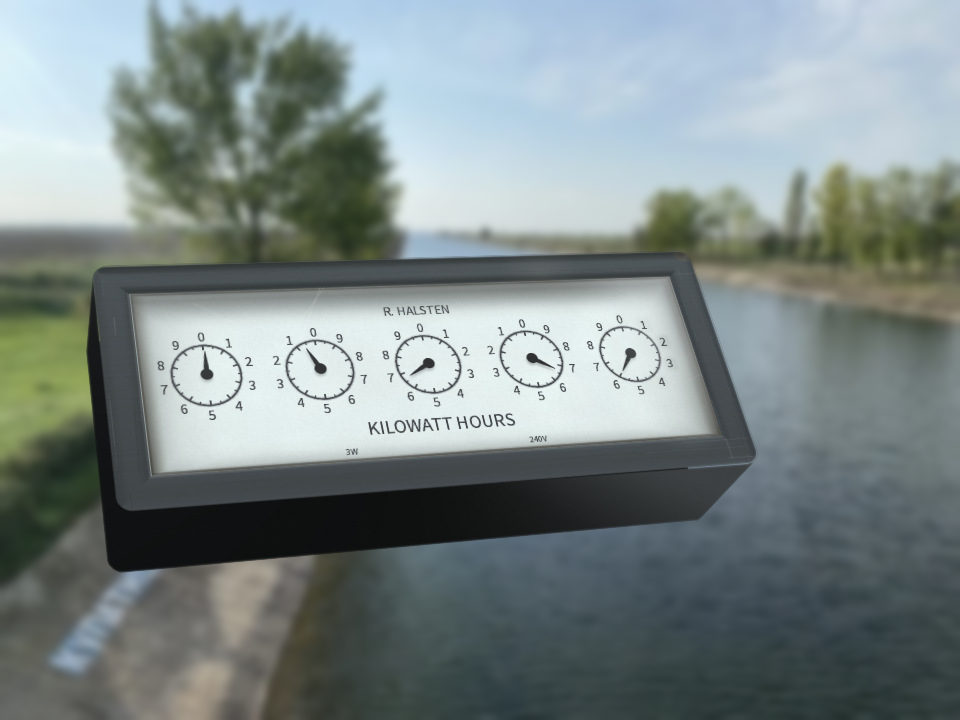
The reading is 666 kWh
